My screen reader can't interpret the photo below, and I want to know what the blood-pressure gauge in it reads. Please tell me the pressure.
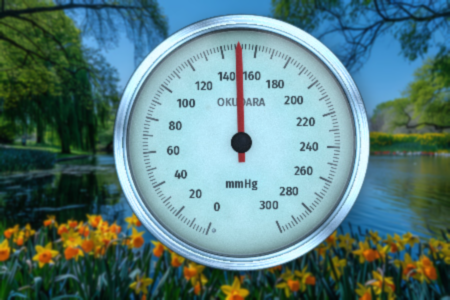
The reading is 150 mmHg
